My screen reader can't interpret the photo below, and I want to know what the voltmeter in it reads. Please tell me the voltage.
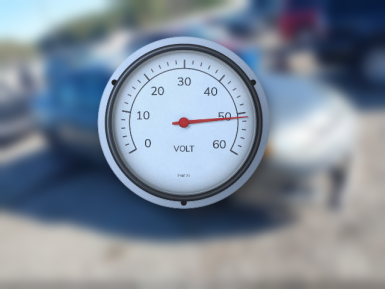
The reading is 51 V
